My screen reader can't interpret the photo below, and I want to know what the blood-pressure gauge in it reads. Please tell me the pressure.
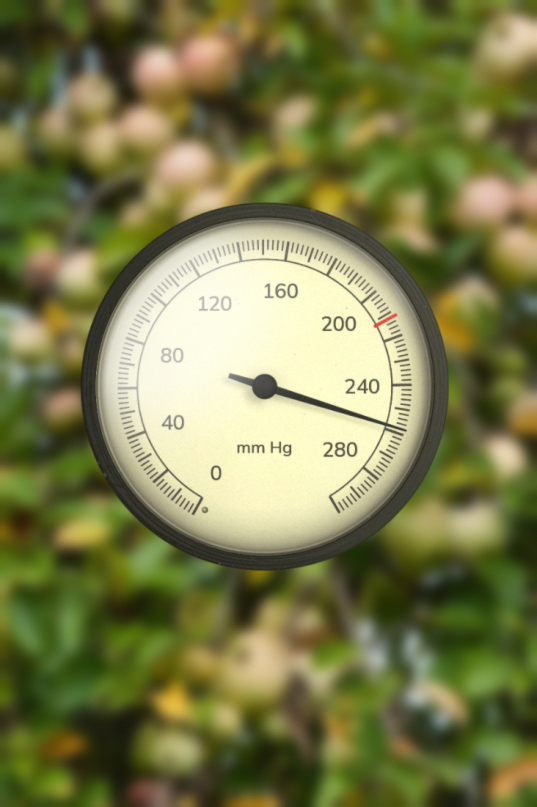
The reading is 258 mmHg
